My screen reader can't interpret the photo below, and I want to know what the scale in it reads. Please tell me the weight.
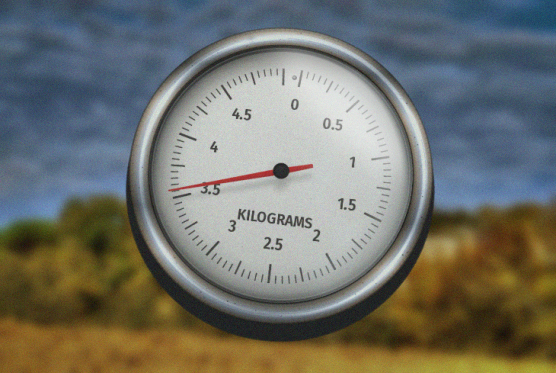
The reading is 3.55 kg
